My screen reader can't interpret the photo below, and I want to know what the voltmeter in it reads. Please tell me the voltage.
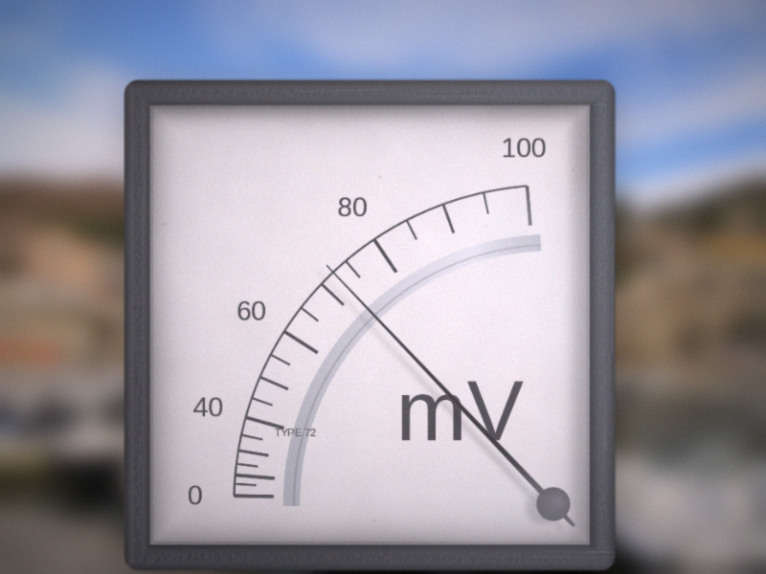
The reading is 72.5 mV
